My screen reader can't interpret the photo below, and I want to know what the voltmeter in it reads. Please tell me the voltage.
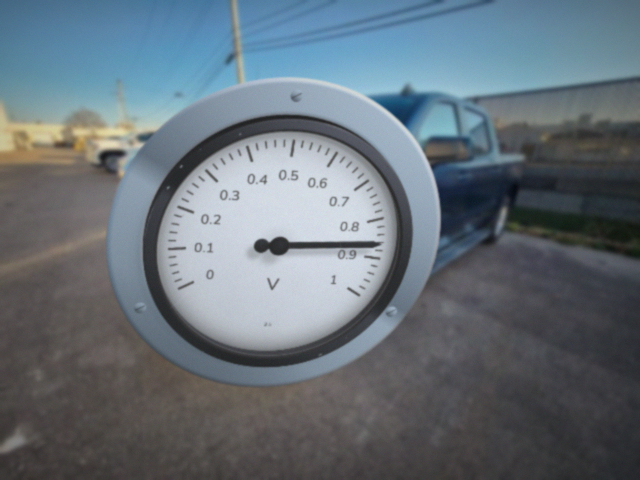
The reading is 0.86 V
